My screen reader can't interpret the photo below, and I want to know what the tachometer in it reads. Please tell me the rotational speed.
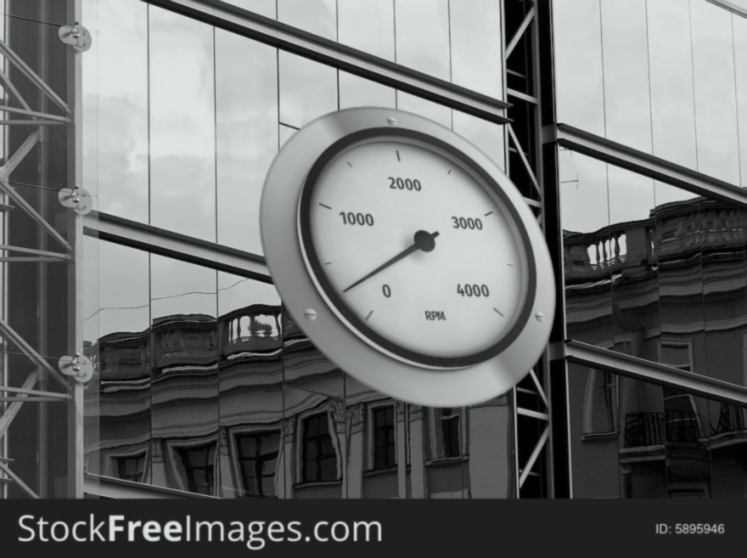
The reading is 250 rpm
